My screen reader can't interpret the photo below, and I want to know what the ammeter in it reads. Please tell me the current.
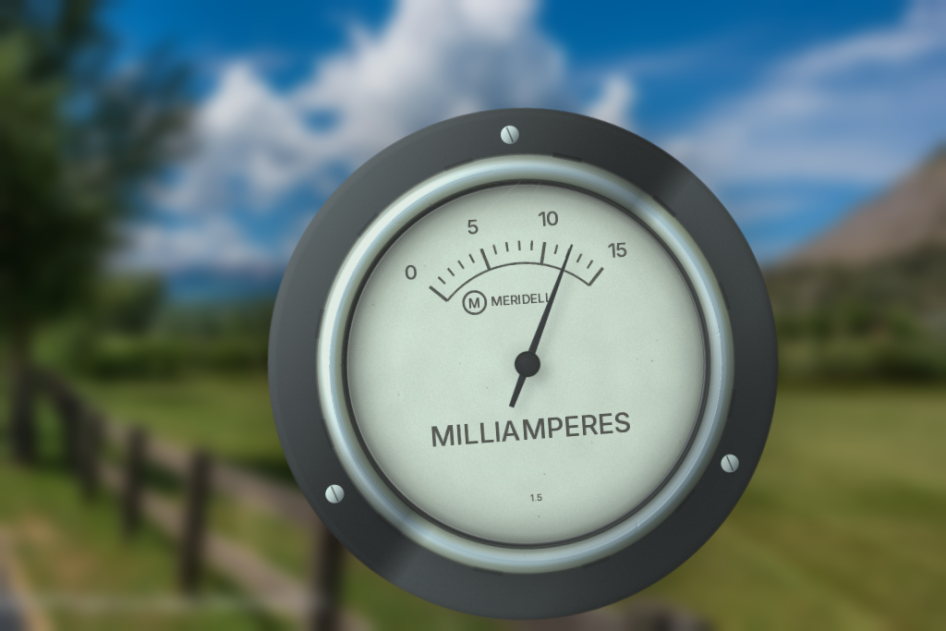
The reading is 12 mA
